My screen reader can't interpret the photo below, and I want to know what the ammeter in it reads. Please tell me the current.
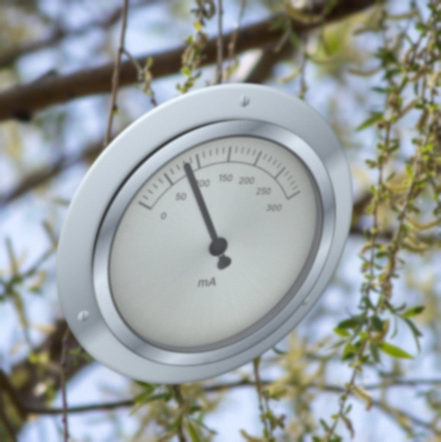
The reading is 80 mA
